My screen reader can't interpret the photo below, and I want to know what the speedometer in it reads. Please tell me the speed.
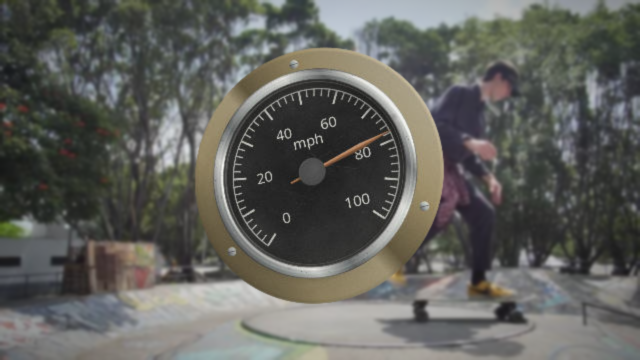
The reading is 78 mph
